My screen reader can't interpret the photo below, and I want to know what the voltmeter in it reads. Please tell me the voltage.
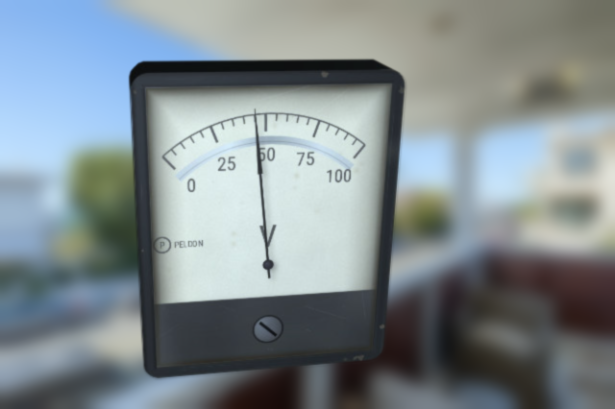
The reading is 45 V
